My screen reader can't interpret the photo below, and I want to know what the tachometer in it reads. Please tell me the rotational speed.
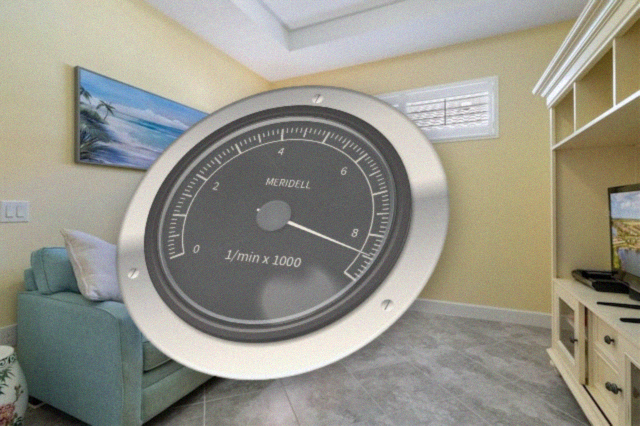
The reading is 8500 rpm
